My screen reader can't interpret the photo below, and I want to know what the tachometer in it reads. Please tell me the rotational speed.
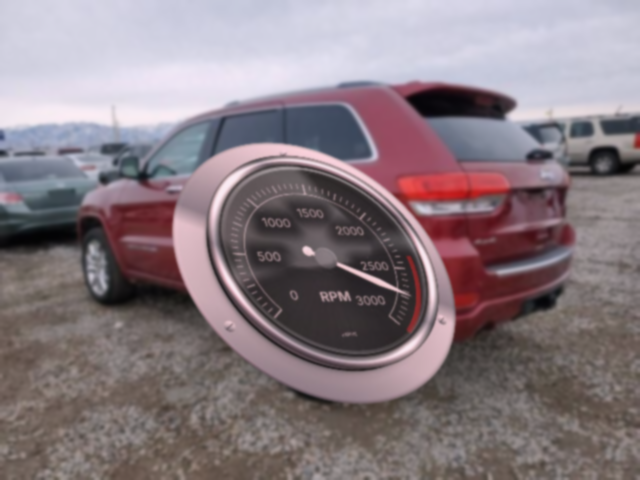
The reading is 2750 rpm
